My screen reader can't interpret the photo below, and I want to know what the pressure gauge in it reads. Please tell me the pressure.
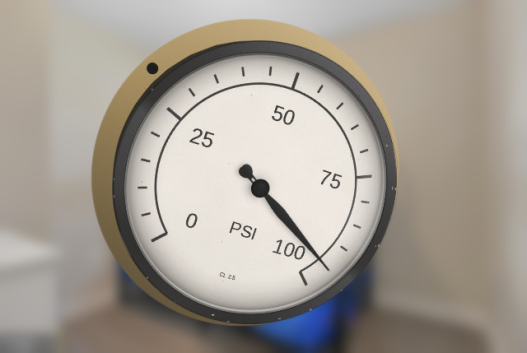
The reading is 95 psi
